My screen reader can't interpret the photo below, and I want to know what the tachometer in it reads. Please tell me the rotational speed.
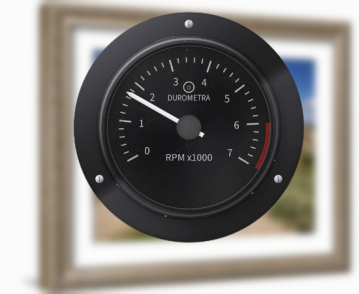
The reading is 1700 rpm
